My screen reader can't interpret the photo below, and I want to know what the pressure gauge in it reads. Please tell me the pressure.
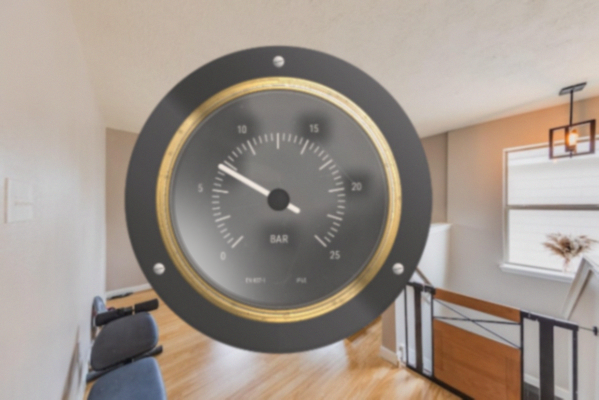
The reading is 7 bar
